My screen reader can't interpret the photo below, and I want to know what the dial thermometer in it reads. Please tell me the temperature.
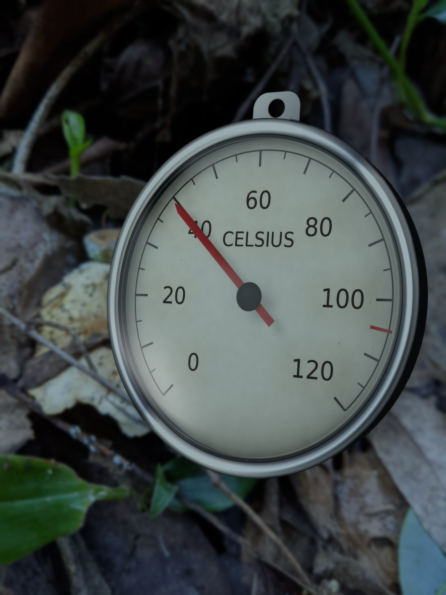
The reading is 40 °C
